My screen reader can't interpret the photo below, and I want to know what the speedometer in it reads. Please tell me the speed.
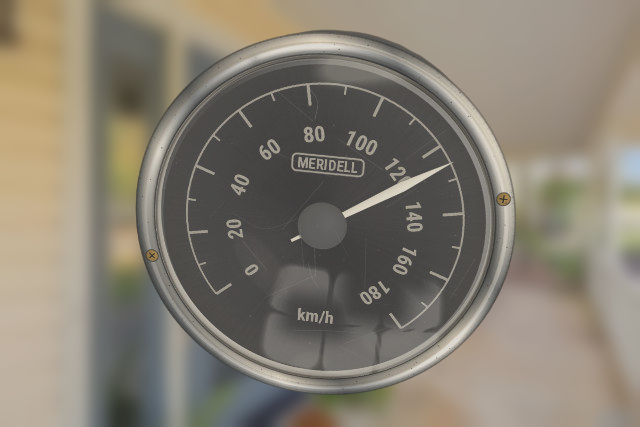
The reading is 125 km/h
